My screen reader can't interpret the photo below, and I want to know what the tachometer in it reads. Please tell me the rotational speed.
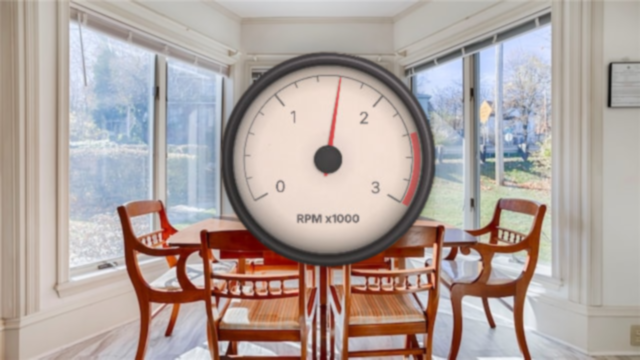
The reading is 1600 rpm
